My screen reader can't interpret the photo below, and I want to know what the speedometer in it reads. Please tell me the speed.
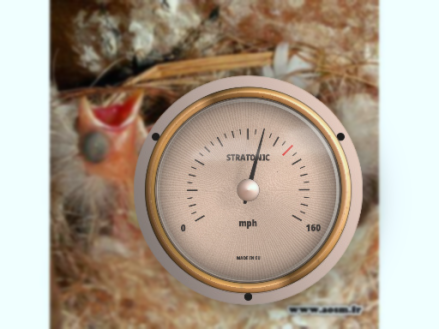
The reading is 90 mph
